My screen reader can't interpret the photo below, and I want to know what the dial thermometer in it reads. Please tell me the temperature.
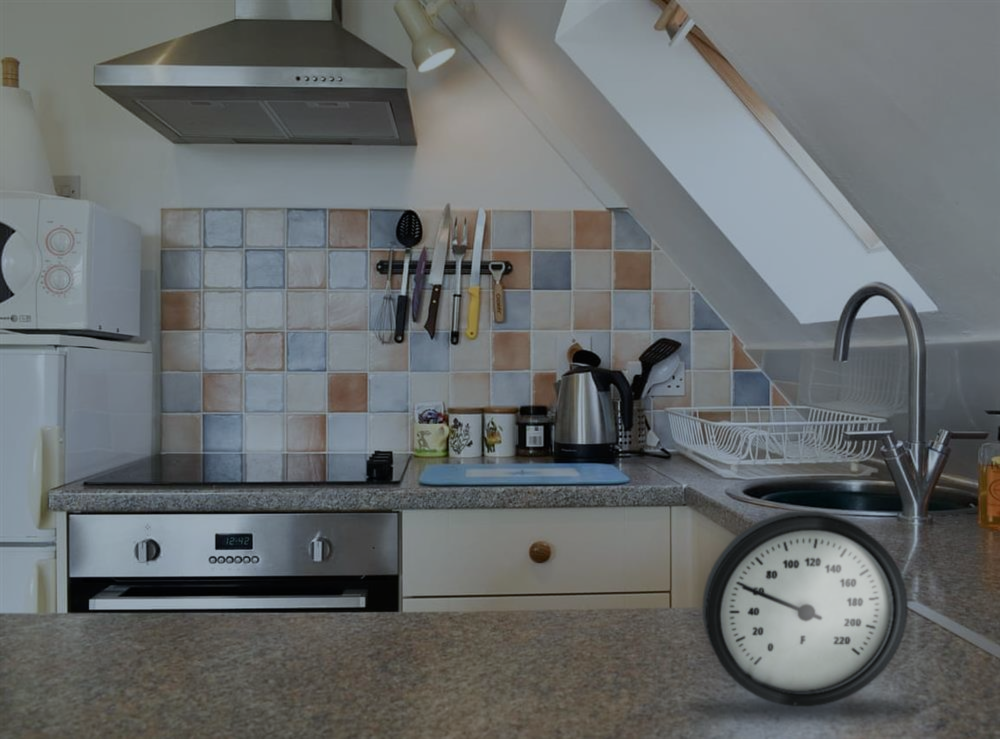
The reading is 60 °F
